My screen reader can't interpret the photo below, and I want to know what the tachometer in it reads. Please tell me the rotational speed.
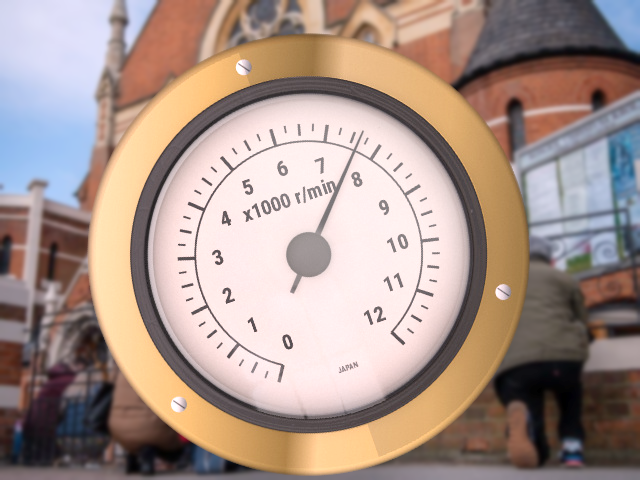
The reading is 7625 rpm
